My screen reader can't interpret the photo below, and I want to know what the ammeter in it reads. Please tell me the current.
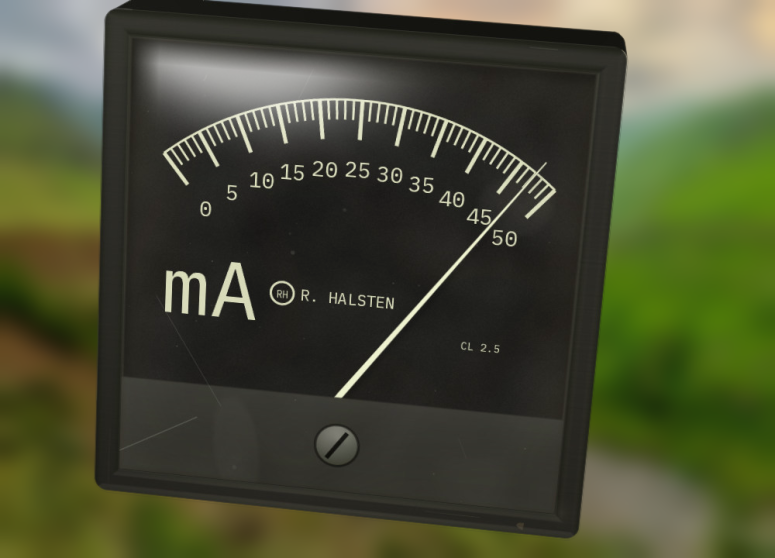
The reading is 47 mA
